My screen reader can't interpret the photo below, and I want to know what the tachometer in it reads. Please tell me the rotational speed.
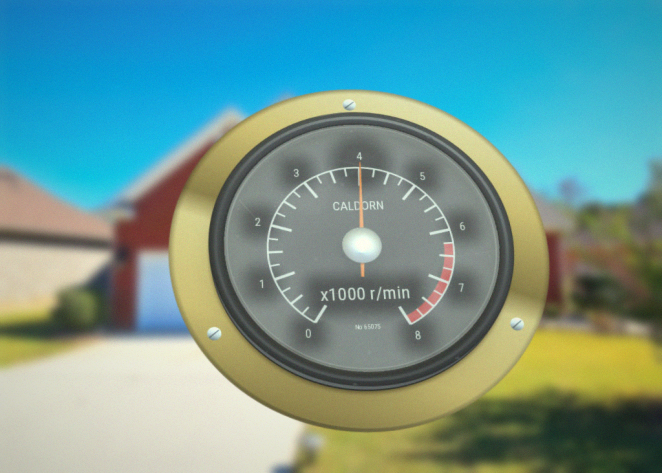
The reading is 4000 rpm
